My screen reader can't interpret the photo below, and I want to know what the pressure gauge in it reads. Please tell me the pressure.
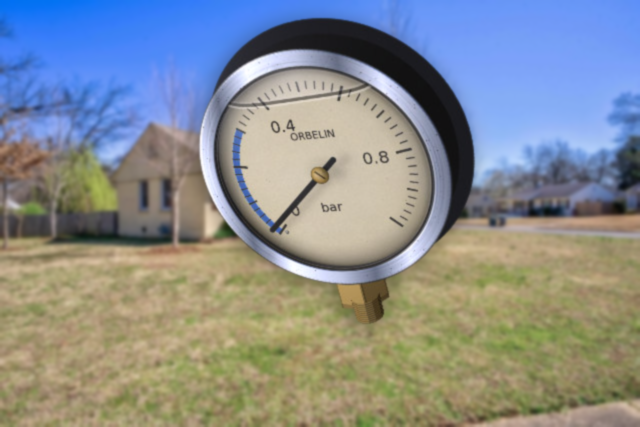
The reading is 0.02 bar
